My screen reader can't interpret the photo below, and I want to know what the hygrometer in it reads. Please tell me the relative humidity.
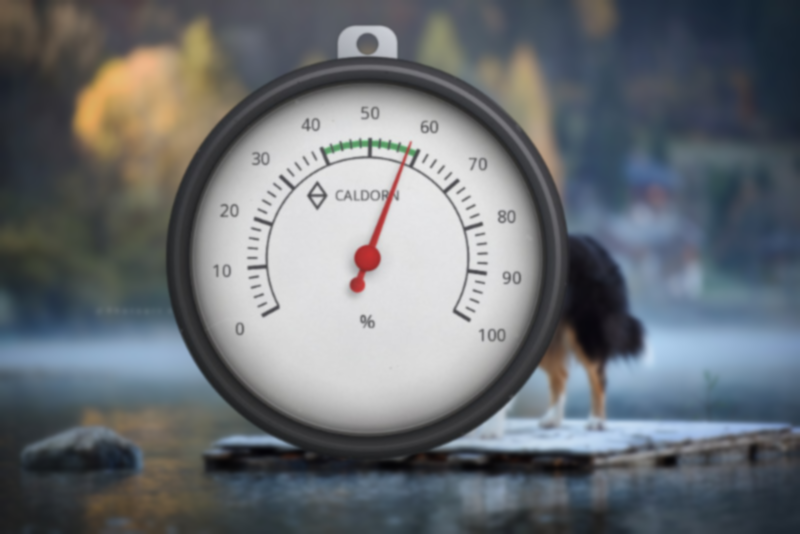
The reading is 58 %
